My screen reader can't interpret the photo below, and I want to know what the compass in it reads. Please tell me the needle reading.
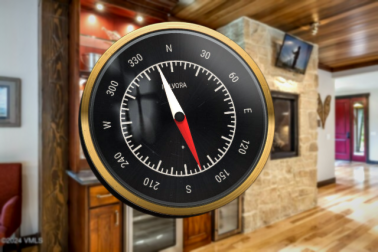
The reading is 165 °
